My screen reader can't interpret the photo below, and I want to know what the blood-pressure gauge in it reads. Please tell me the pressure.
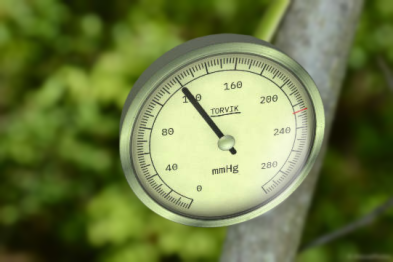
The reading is 120 mmHg
